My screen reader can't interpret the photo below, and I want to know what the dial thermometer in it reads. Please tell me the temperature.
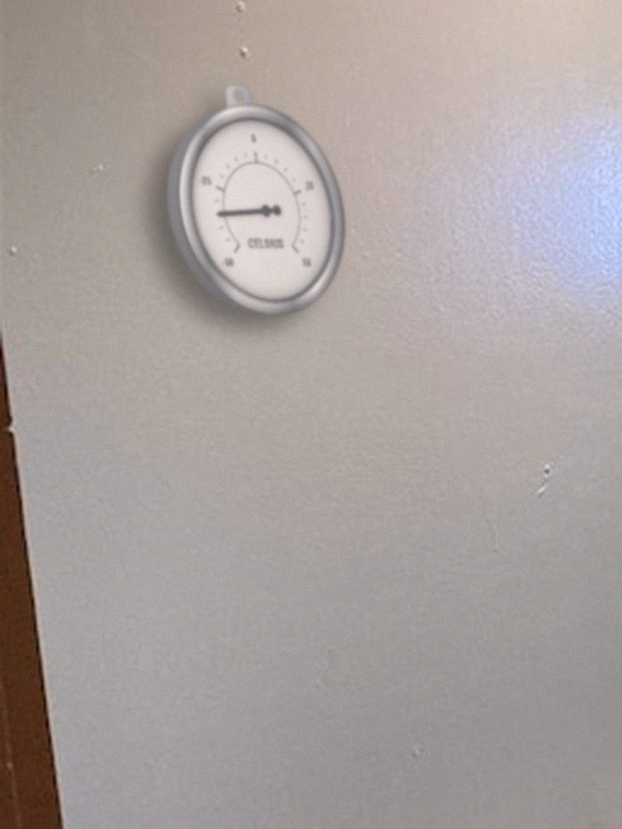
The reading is -35 °C
